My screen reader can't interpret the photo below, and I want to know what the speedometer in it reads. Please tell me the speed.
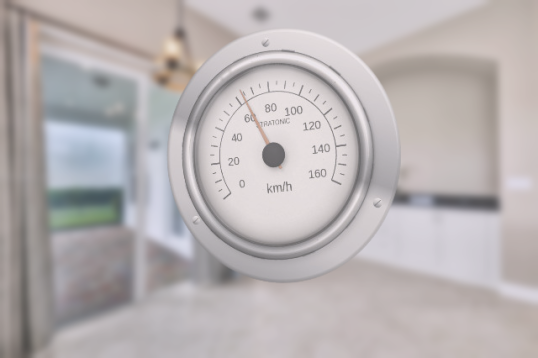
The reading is 65 km/h
